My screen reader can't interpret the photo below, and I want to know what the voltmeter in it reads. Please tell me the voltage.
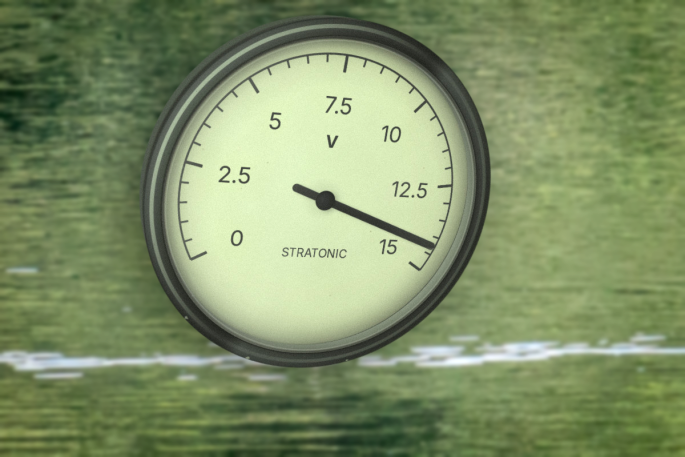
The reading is 14.25 V
